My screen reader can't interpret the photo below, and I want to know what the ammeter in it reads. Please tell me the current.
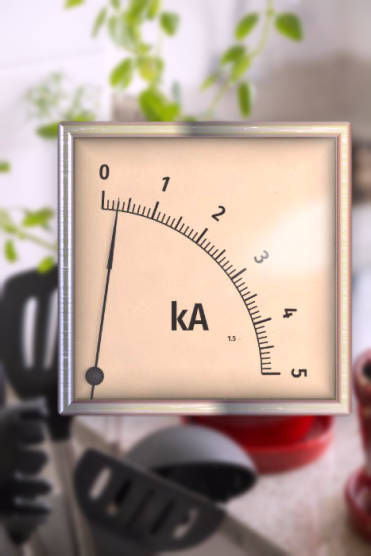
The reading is 0.3 kA
